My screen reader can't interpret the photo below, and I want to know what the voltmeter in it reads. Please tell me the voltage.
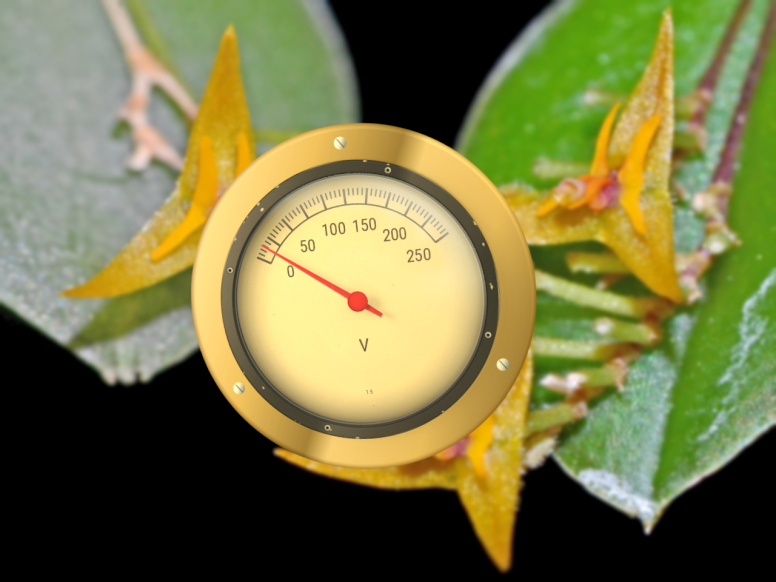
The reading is 15 V
